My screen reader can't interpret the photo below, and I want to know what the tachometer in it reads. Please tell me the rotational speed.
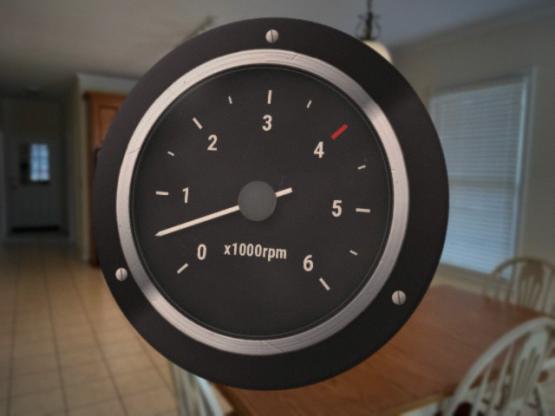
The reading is 500 rpm
